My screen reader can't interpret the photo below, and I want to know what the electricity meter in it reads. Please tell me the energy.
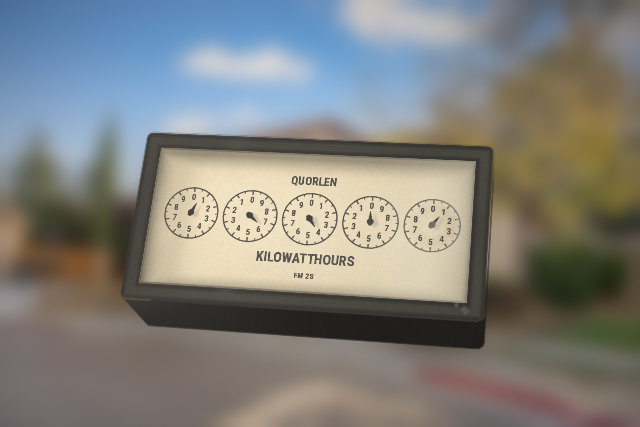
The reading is 6401 kWh
